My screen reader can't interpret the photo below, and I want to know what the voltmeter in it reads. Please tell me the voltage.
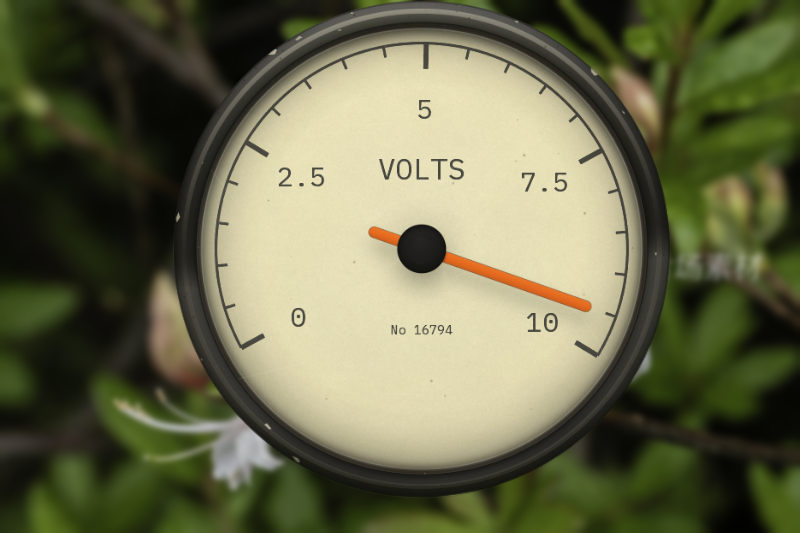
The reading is 9.5 V
